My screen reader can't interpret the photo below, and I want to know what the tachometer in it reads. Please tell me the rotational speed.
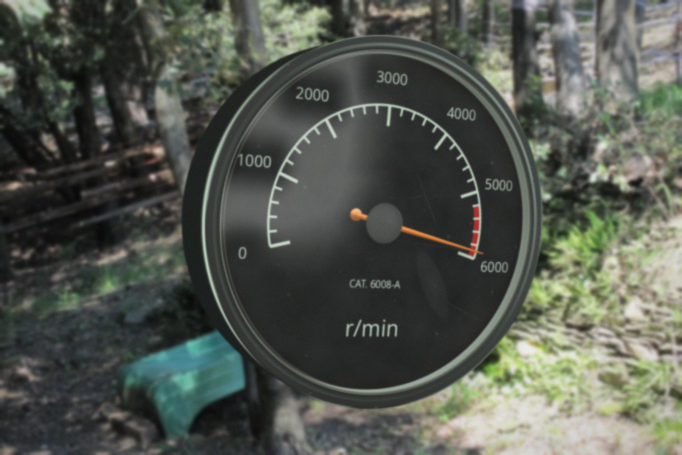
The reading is 5900 rpm
